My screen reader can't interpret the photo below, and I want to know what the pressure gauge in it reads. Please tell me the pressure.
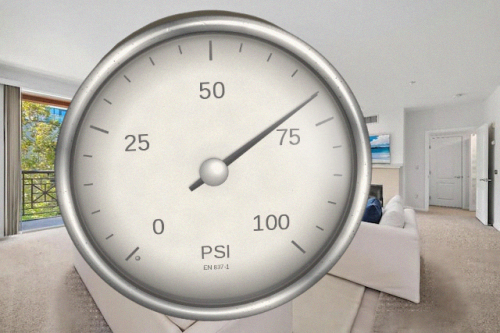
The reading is 70 psi
